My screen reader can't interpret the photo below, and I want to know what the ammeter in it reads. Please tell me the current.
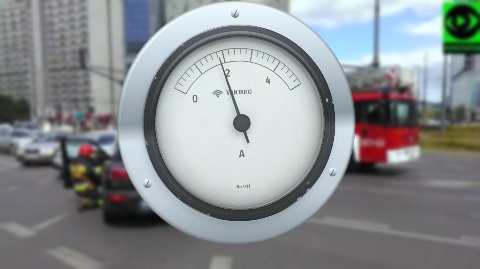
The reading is 1.8 A
